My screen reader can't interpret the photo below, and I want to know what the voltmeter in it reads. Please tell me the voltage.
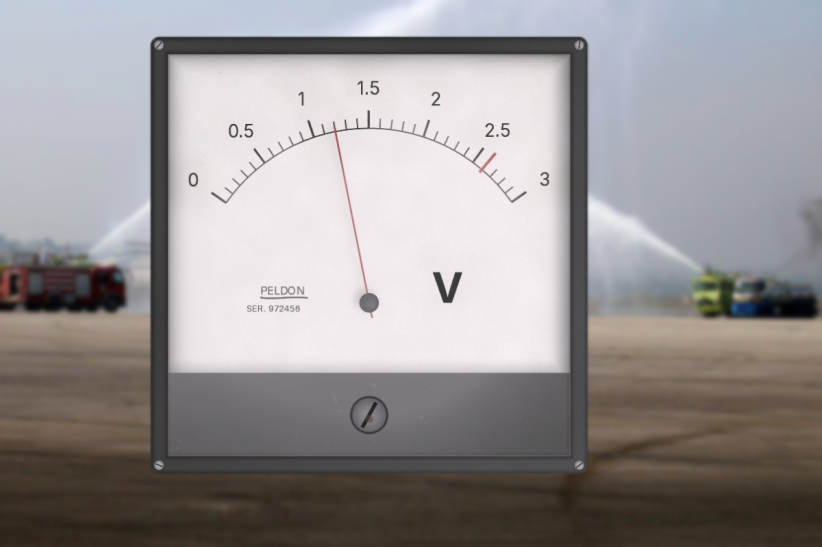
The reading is 1.2 V
